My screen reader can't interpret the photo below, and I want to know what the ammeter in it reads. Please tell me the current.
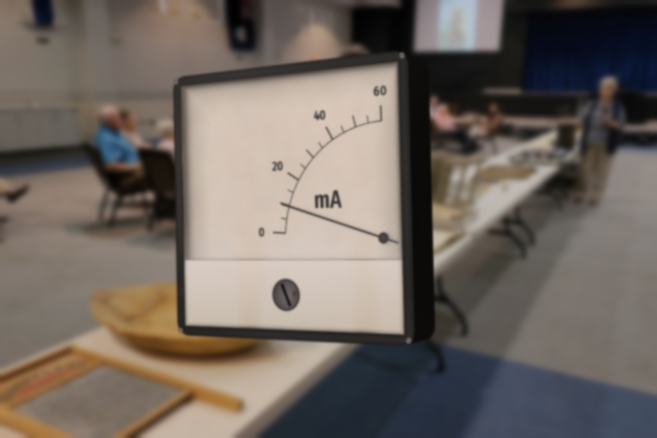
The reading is 10 mA
